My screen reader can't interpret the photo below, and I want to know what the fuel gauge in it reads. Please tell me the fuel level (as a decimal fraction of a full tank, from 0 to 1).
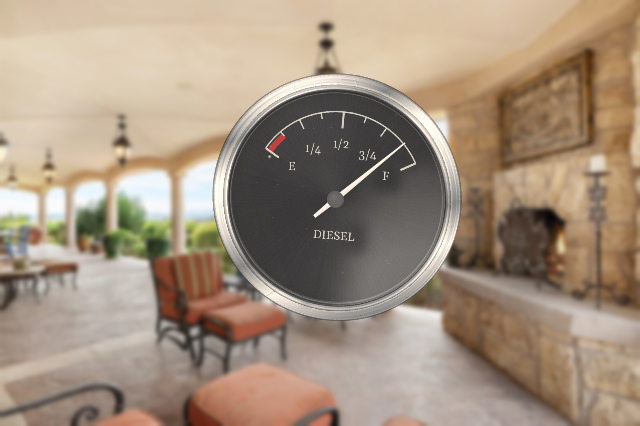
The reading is 0.875
